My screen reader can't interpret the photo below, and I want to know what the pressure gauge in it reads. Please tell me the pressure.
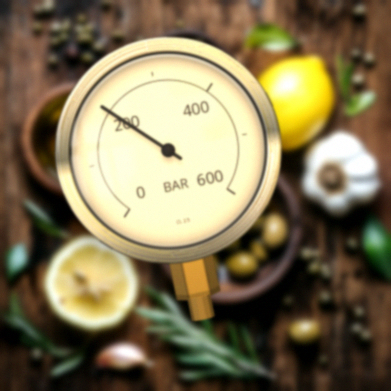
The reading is 200 bar
